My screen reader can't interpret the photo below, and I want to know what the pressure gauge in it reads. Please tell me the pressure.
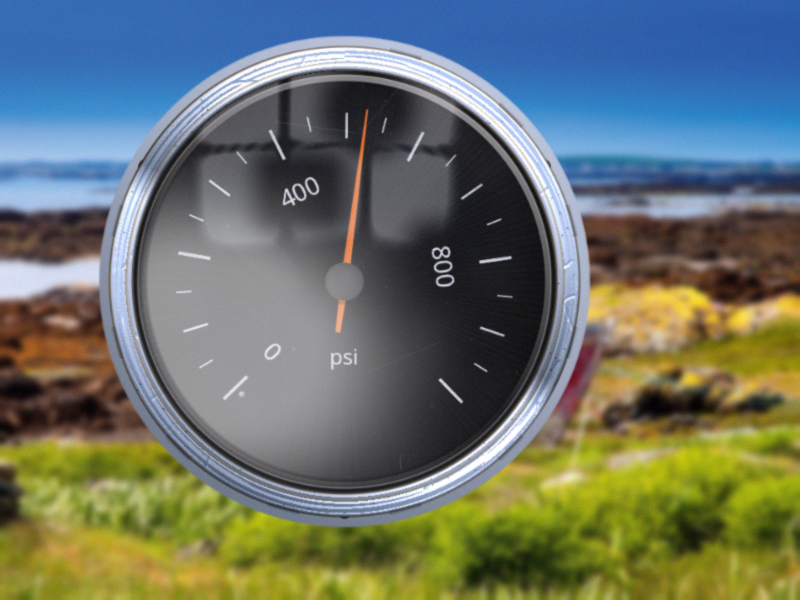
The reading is 525 psi
